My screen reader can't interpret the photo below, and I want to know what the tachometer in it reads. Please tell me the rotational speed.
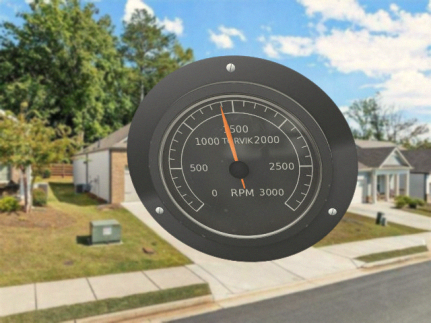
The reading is 1400 rpm
